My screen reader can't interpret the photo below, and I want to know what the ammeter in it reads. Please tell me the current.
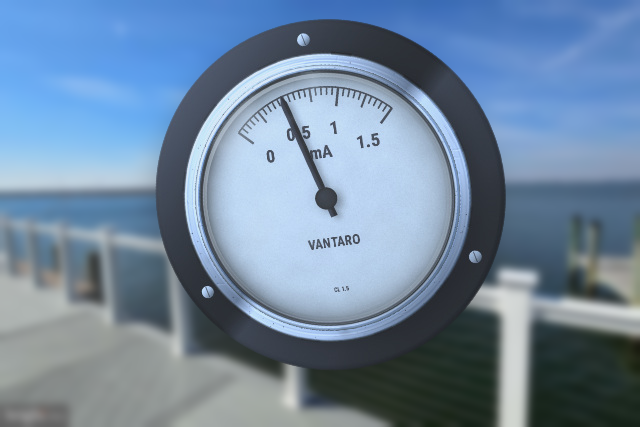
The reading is 0.5 mA
